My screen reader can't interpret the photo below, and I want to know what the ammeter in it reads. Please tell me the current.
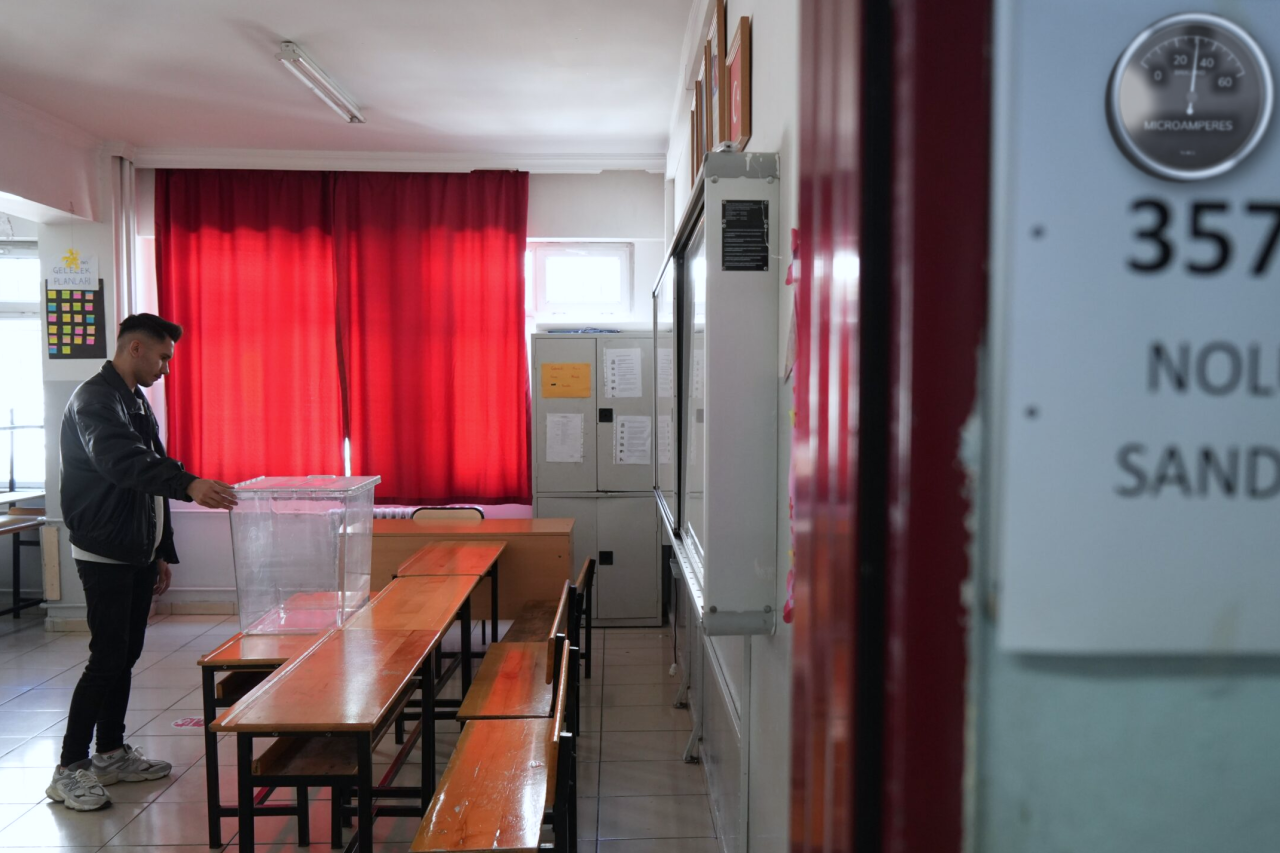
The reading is 30 µA
